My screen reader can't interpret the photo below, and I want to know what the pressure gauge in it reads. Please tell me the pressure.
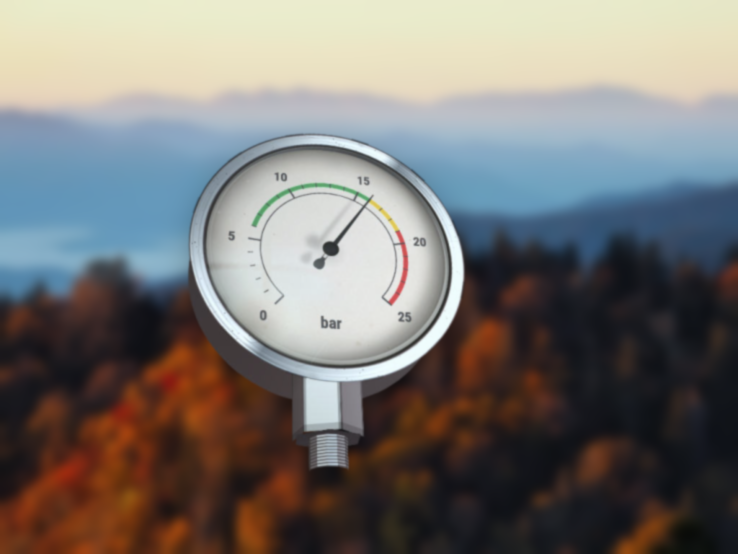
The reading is 16 bar
